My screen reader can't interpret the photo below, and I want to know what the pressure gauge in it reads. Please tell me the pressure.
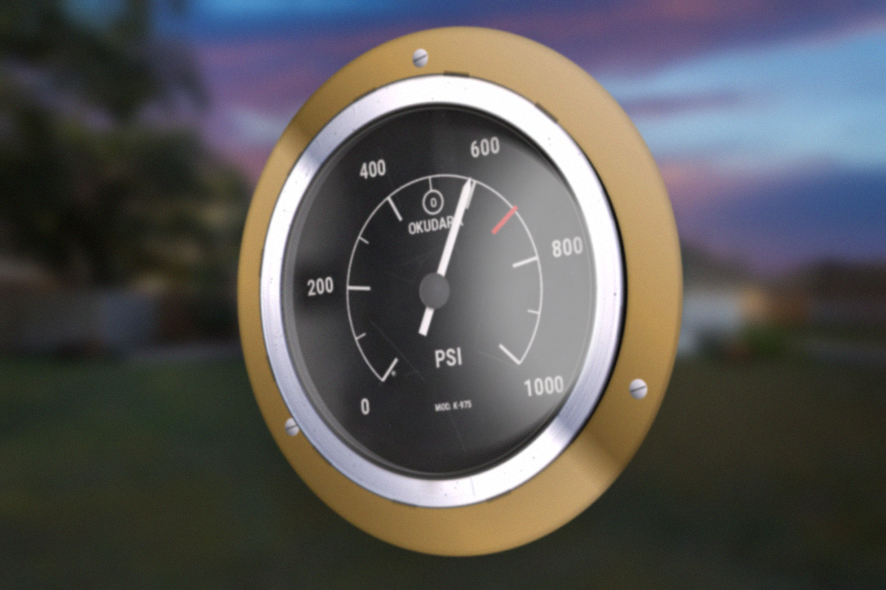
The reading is 600 psi
